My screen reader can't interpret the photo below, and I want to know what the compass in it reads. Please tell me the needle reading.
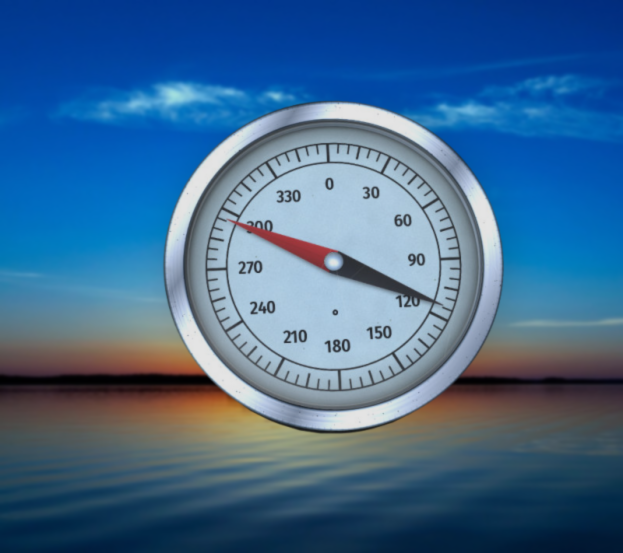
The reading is 295 °
